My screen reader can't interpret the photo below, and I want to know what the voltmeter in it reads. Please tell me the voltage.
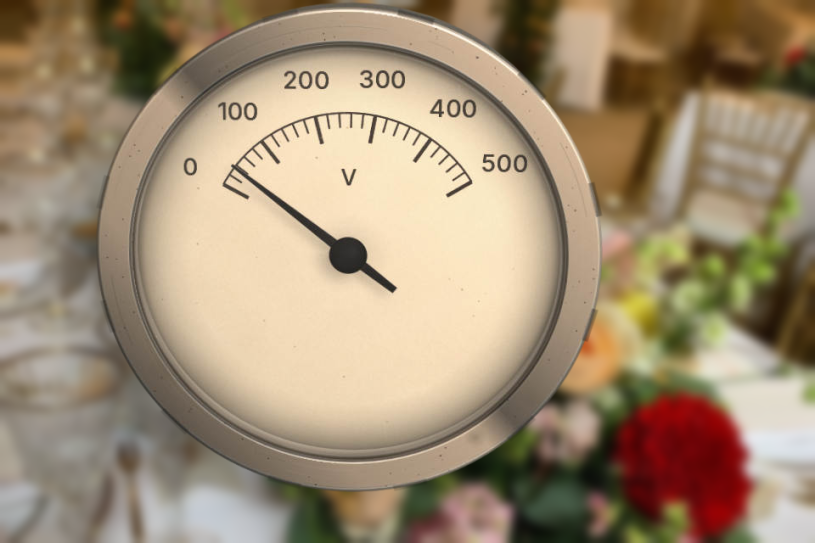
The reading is 40 V
